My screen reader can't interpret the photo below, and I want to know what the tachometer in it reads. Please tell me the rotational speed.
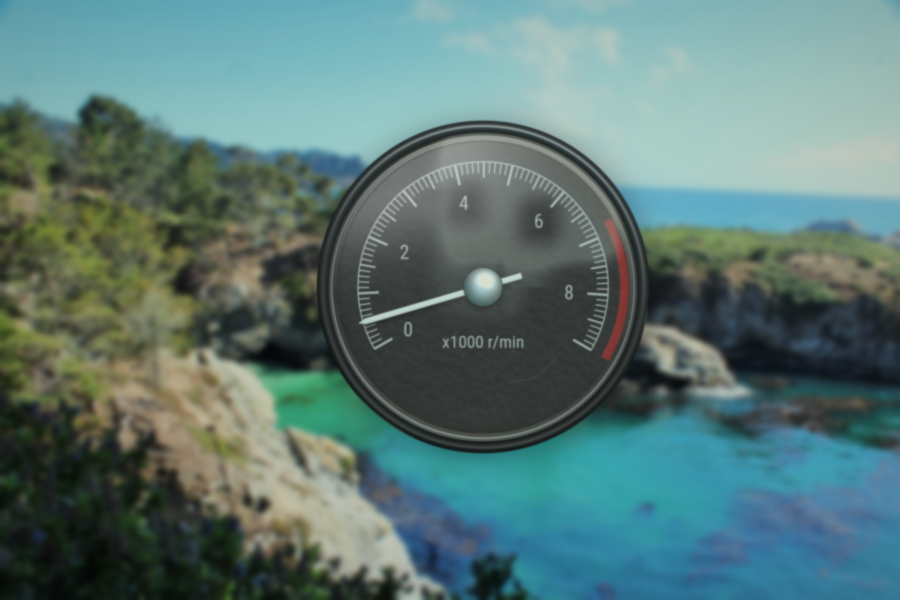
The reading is 500 rpm
